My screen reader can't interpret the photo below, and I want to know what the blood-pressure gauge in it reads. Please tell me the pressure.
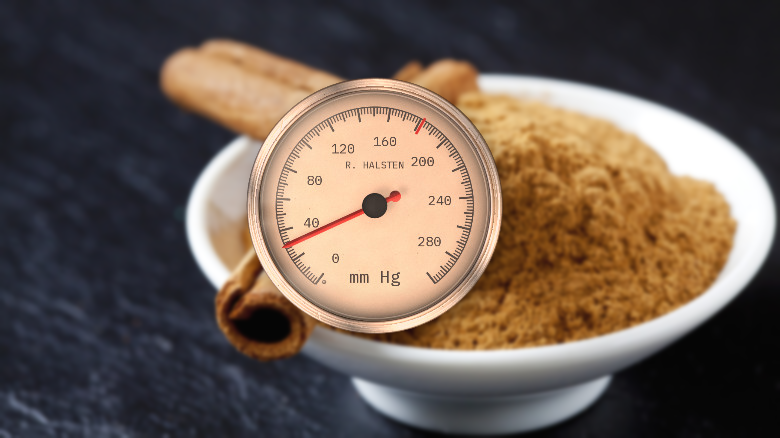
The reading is 30 mmHg
